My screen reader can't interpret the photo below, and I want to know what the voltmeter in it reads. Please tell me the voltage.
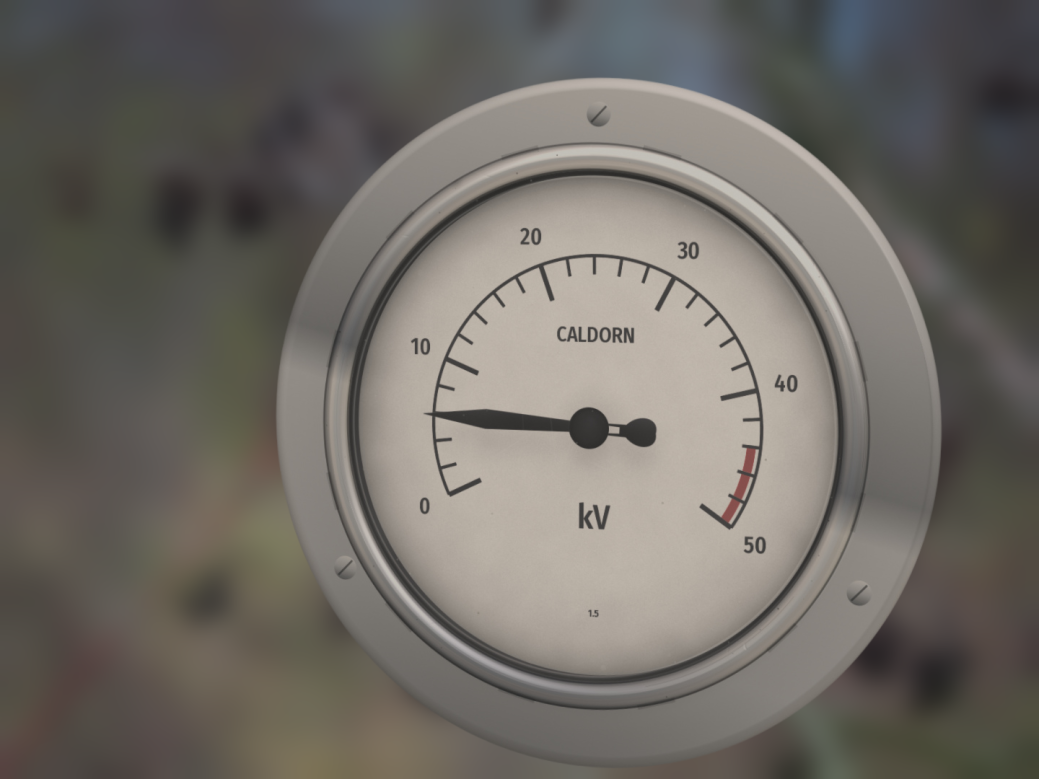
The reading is 6 kV
